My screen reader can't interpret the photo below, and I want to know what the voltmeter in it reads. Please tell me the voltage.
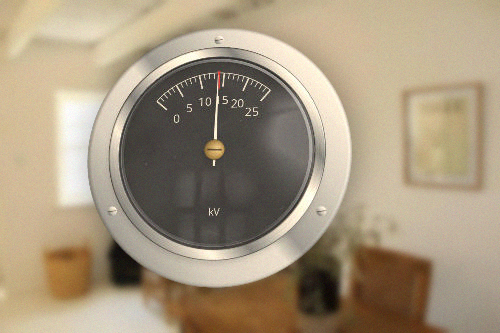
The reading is 14 kV
